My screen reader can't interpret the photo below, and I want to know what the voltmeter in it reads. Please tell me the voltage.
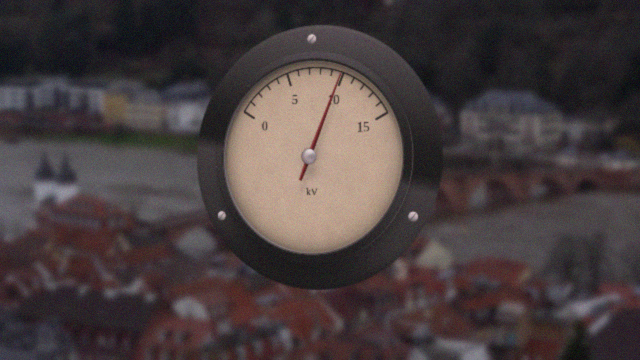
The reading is 10 kV
